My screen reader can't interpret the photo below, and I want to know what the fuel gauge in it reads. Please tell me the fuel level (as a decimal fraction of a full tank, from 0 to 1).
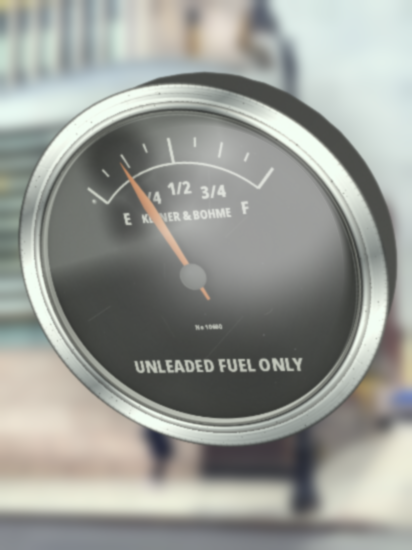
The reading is 0.25
